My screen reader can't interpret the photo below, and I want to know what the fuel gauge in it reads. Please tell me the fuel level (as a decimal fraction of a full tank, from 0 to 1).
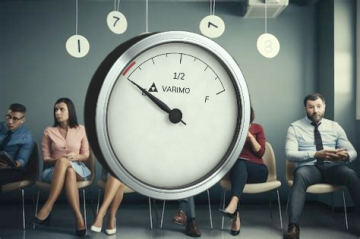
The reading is 0
